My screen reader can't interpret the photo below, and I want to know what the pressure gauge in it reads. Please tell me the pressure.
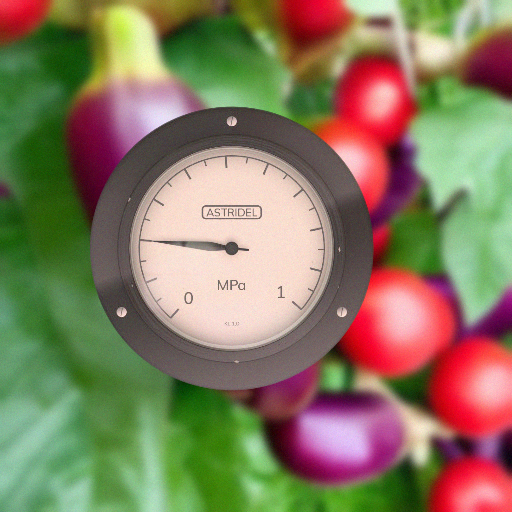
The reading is 0.2 MPa
